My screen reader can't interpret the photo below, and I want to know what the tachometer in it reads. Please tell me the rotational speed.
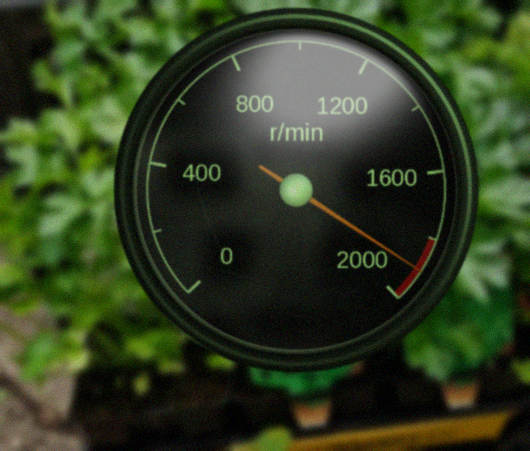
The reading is 1900 rpm
